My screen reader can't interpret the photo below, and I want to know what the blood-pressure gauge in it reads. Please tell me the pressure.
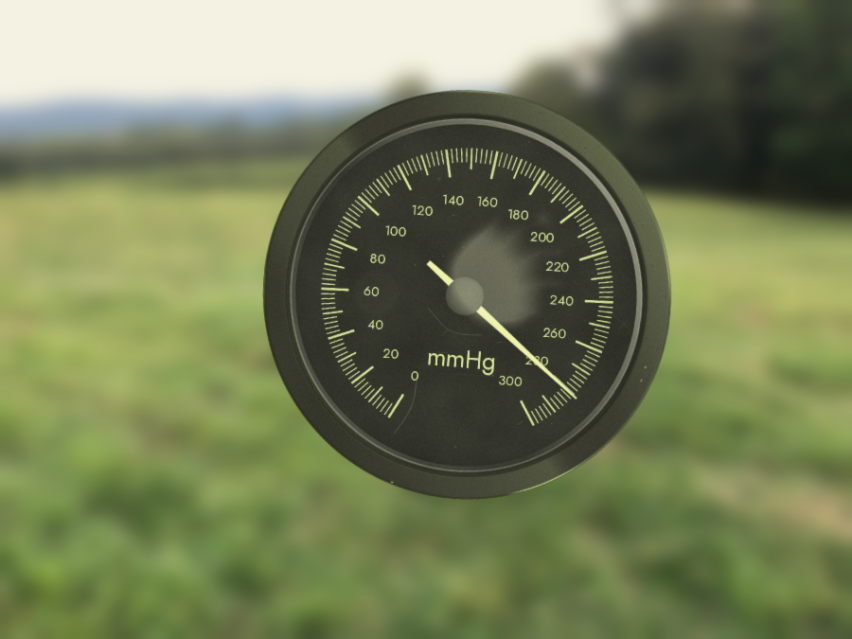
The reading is 280 mmHg
